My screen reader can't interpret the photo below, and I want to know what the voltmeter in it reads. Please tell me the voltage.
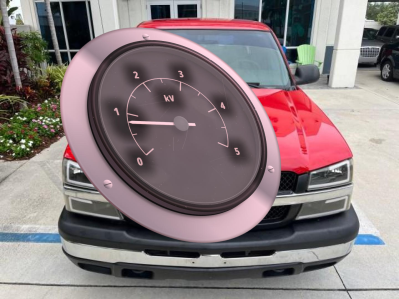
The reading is 0.75 kV
